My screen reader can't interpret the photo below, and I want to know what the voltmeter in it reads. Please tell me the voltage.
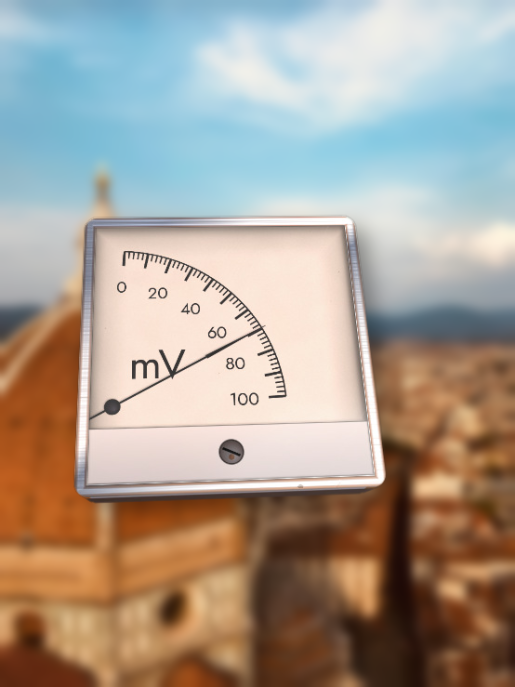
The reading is 70 mV
